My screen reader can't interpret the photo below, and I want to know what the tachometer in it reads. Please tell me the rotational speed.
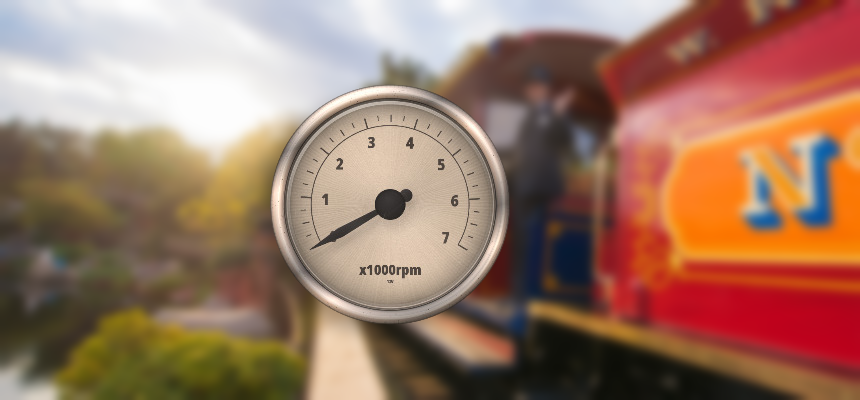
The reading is 0 rpm
